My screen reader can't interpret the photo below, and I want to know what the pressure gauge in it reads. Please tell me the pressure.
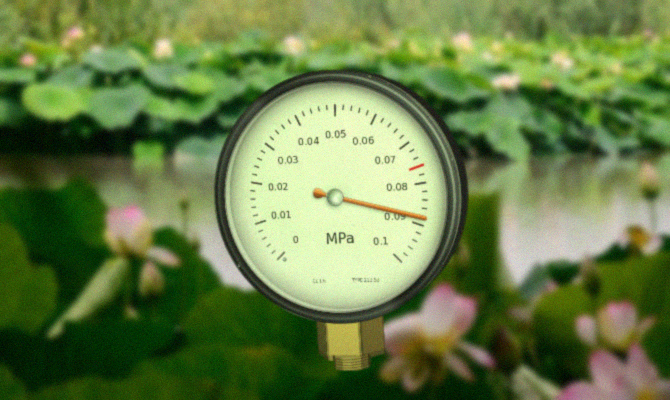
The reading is 0.088 MPa
